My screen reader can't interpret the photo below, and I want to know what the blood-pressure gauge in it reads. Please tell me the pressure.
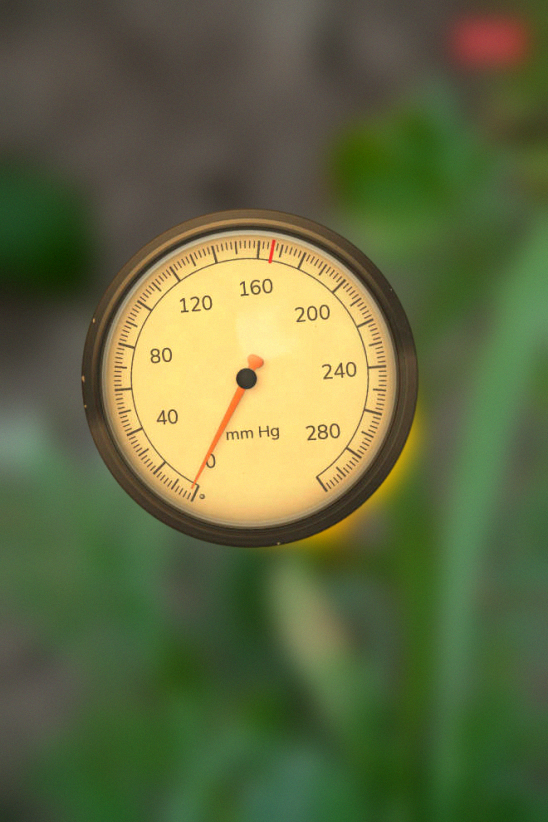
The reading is 2 mmHg
